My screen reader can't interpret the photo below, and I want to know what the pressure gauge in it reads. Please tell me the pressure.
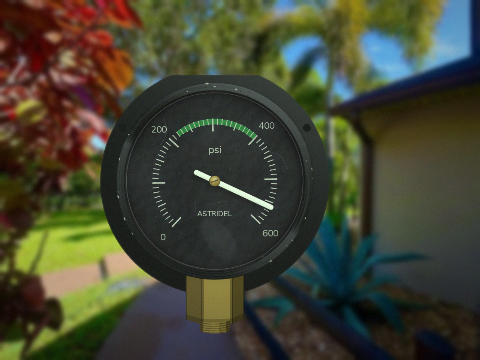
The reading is 560 psi
